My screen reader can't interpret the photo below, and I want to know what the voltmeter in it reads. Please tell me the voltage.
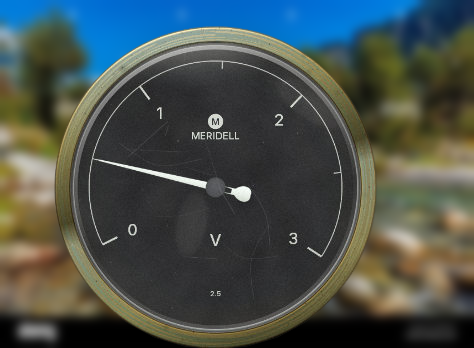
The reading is 0.5 V
